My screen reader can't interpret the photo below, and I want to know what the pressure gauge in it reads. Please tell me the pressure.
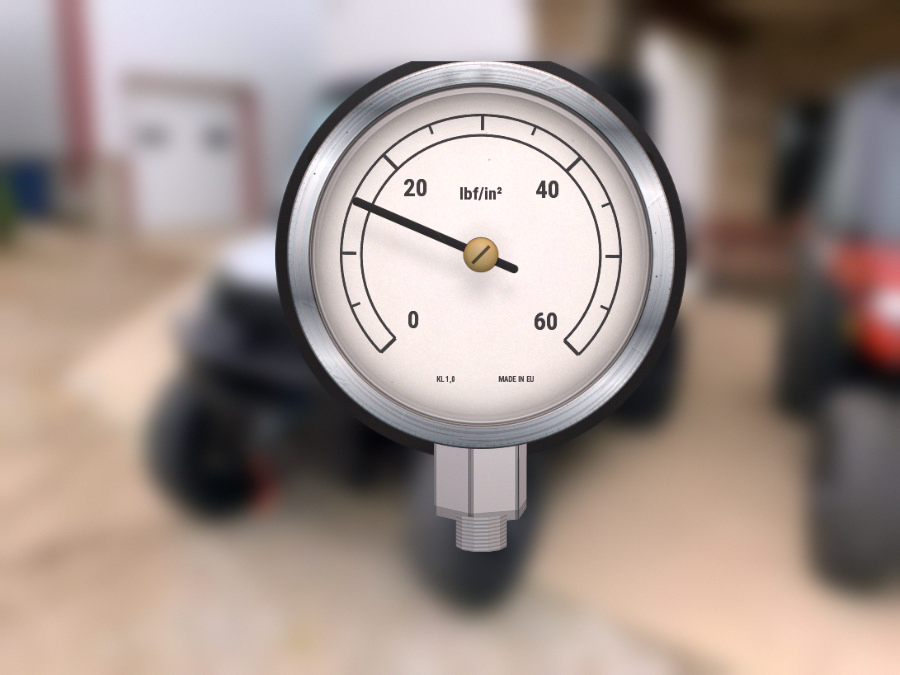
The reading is 15 psi
